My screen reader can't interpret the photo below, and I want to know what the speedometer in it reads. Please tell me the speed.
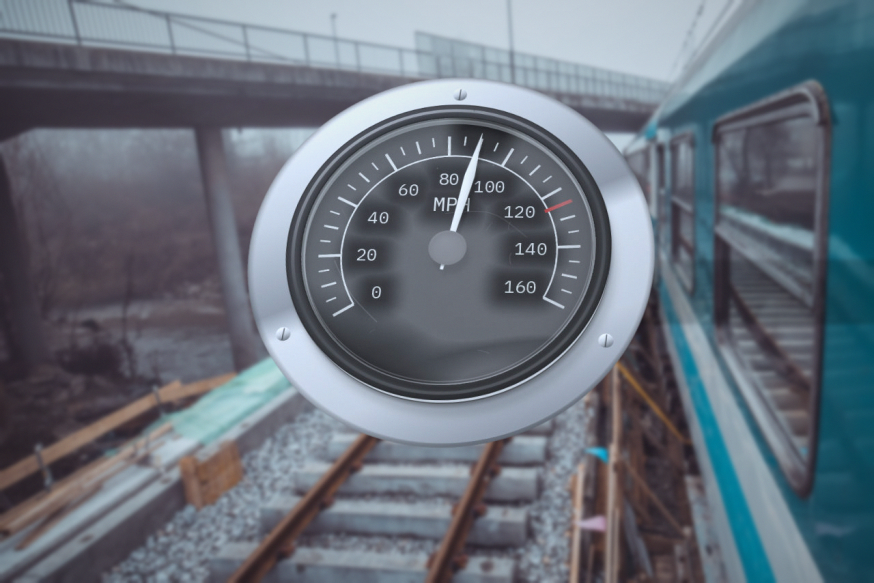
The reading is 90 mph
